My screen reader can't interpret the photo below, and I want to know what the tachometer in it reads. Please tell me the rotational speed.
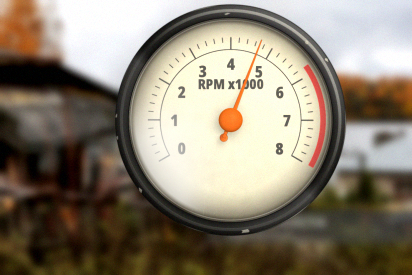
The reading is 4700 rpm
